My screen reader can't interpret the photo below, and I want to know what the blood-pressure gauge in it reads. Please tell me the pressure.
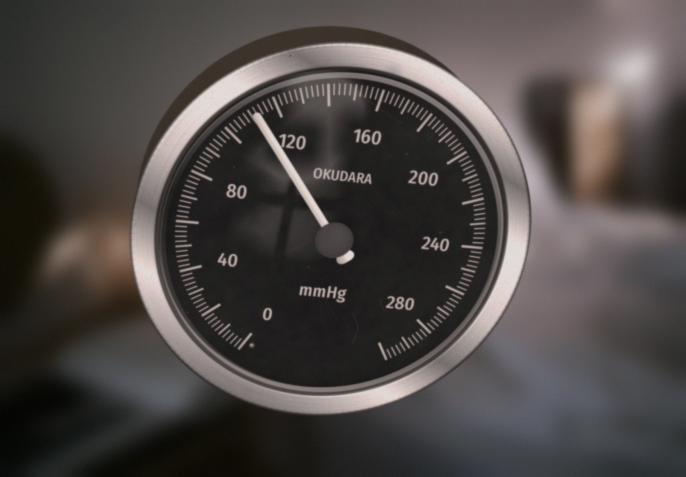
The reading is 112 mmHg
